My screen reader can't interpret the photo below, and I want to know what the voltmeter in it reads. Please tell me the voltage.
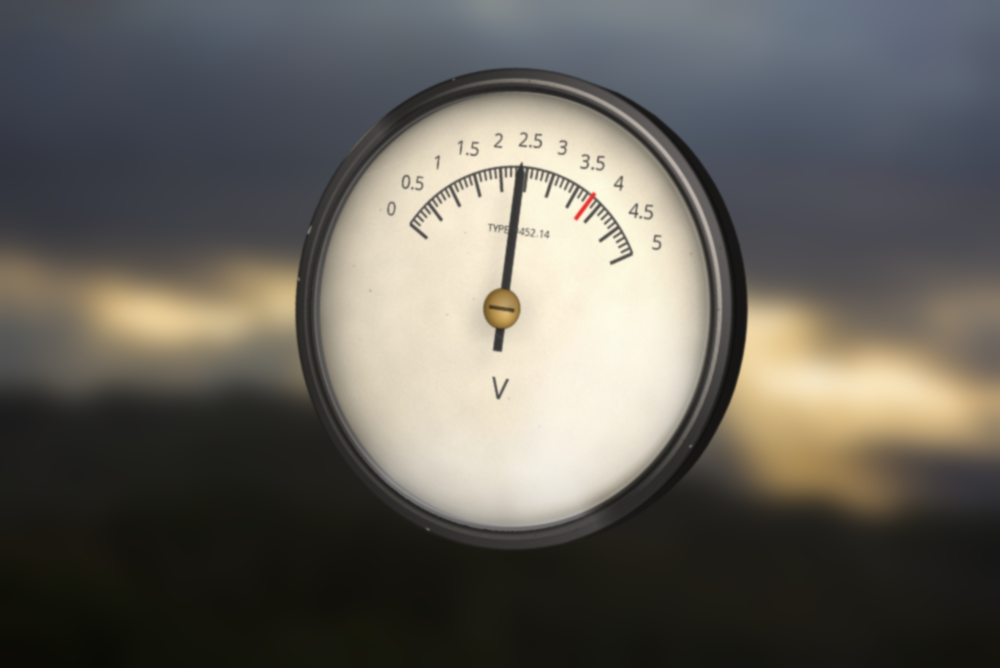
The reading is 2.5 V
